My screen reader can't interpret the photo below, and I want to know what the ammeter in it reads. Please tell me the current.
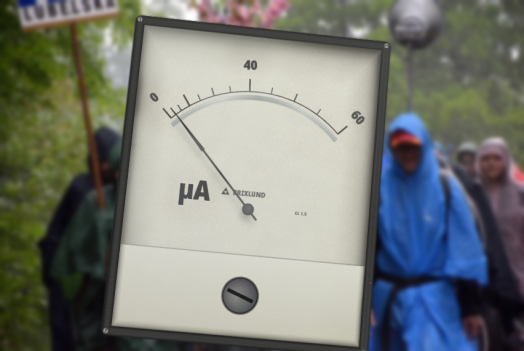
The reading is 10 µA
